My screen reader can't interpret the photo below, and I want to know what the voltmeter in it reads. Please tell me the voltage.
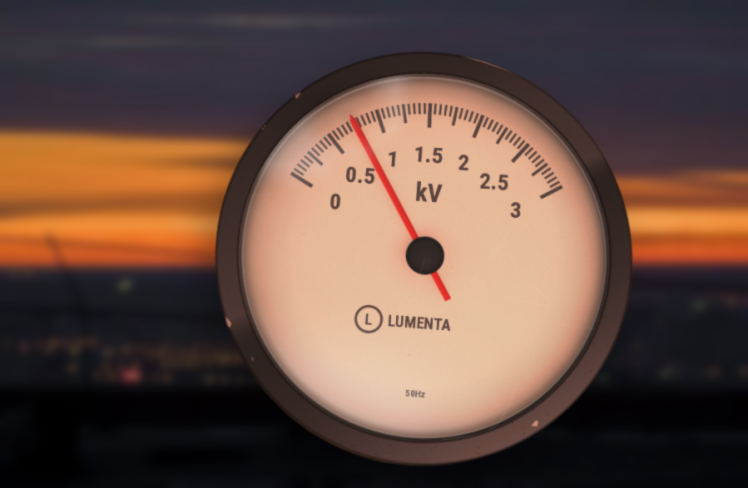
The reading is 0.75 kV
